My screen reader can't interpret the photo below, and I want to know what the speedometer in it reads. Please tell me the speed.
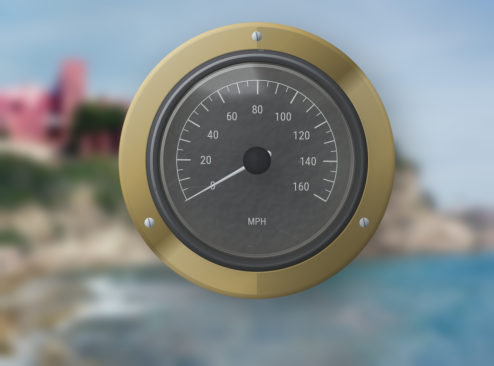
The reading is 0 mph
